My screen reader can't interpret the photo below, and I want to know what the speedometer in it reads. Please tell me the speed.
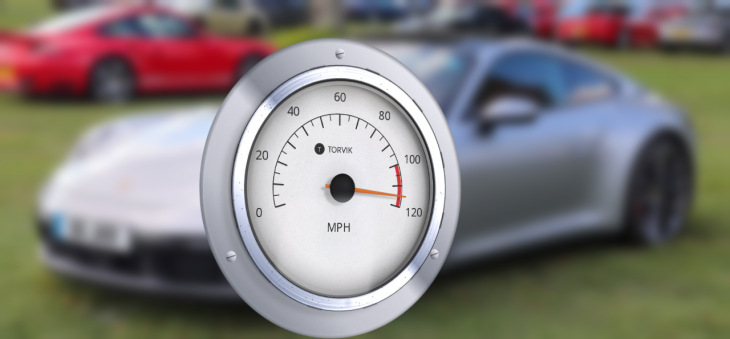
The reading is 115 mph
